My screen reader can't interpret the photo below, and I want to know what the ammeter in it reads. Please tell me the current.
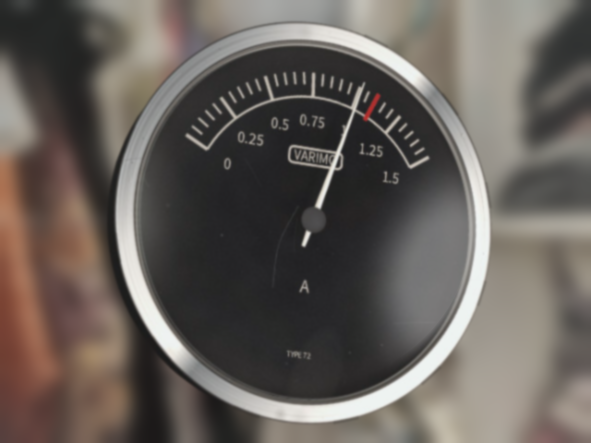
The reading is 1 A
